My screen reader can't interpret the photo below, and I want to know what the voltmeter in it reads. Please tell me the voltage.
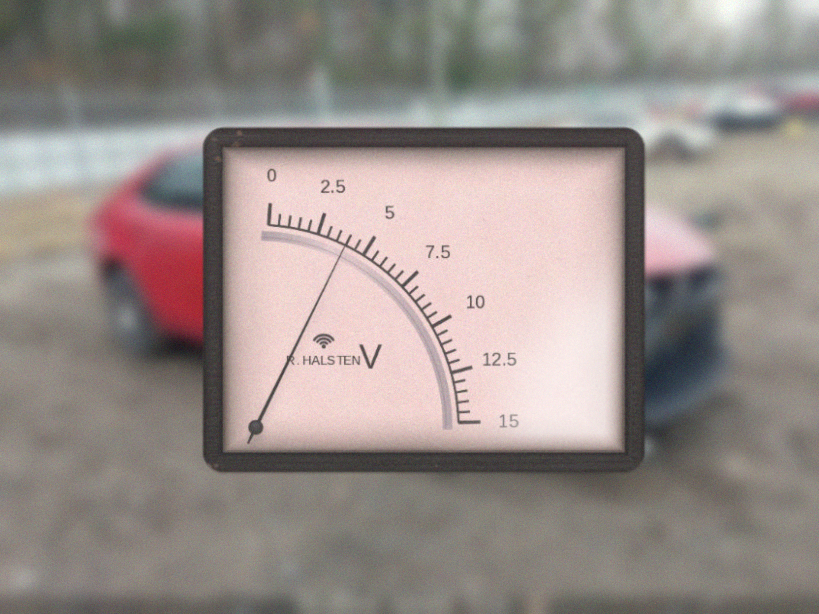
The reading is 4 V
